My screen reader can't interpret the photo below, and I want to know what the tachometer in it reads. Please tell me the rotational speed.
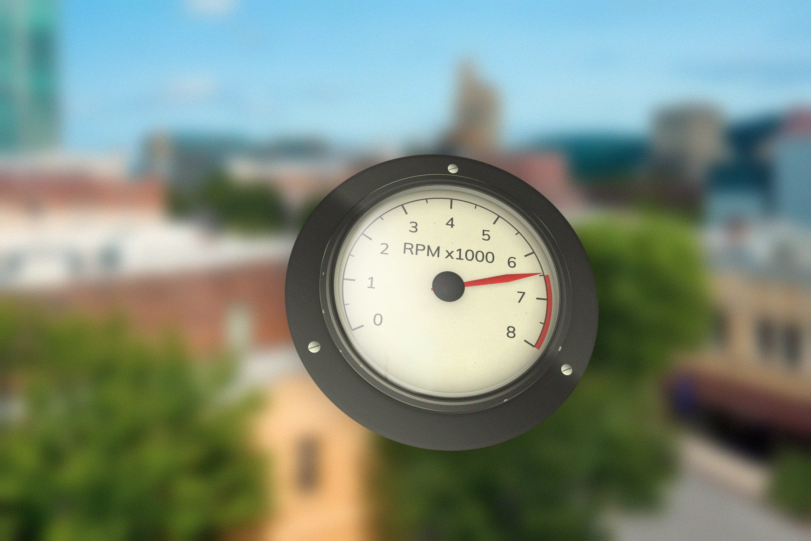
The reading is 6500 rpm
